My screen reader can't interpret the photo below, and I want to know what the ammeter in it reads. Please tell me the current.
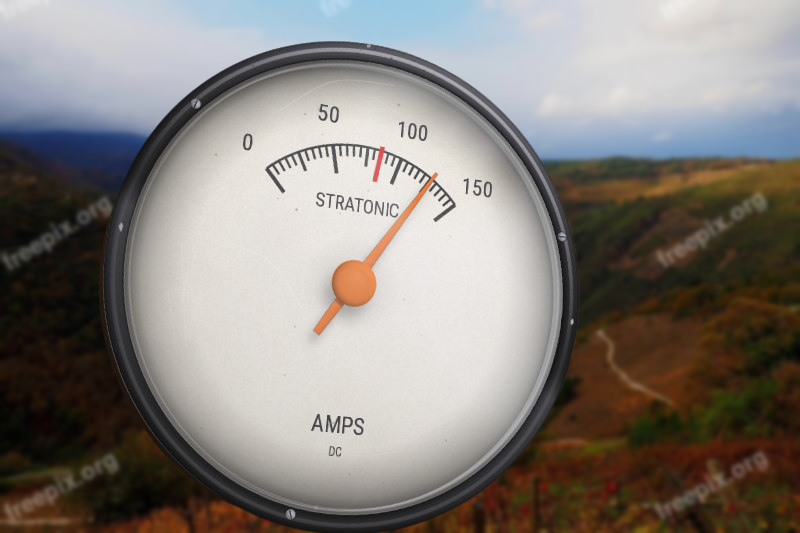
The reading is 125 A
